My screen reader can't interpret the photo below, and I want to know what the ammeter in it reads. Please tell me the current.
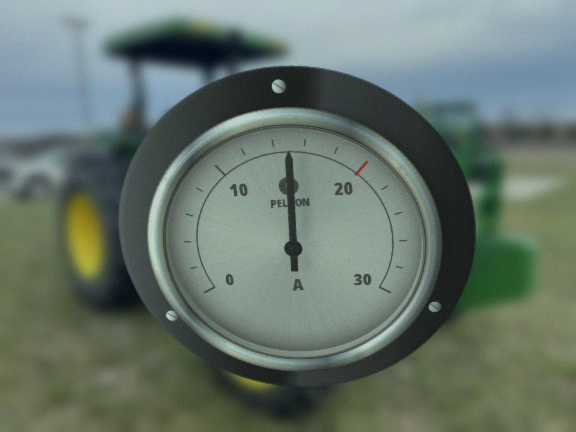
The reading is 15 A
